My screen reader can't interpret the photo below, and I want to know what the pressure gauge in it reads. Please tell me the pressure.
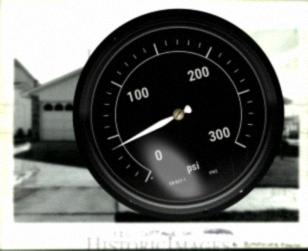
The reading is 40 psi
